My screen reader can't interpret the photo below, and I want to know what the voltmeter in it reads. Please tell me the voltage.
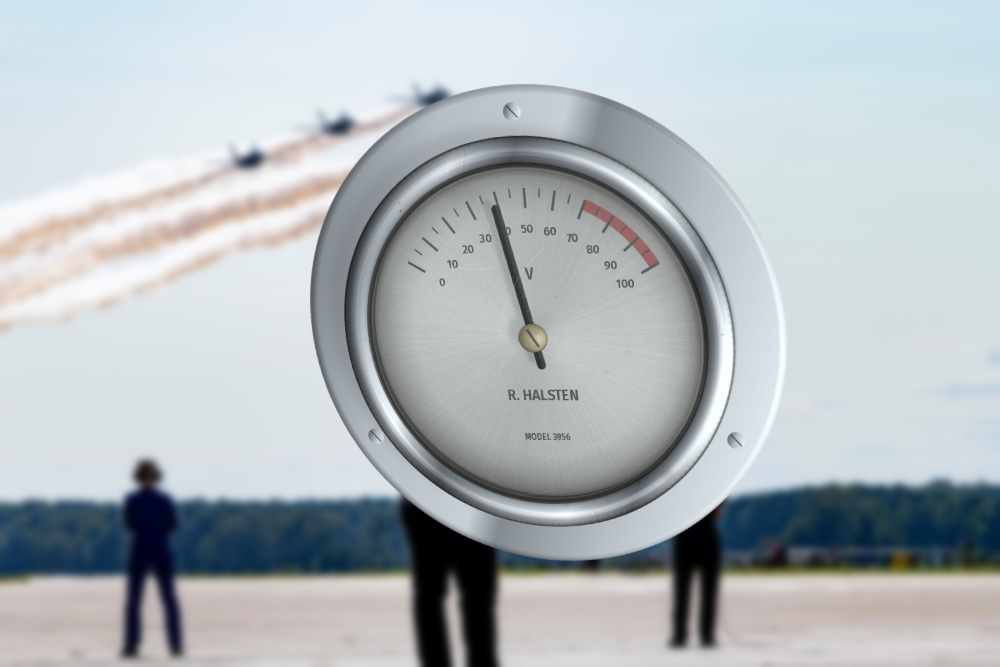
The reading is 40 V
